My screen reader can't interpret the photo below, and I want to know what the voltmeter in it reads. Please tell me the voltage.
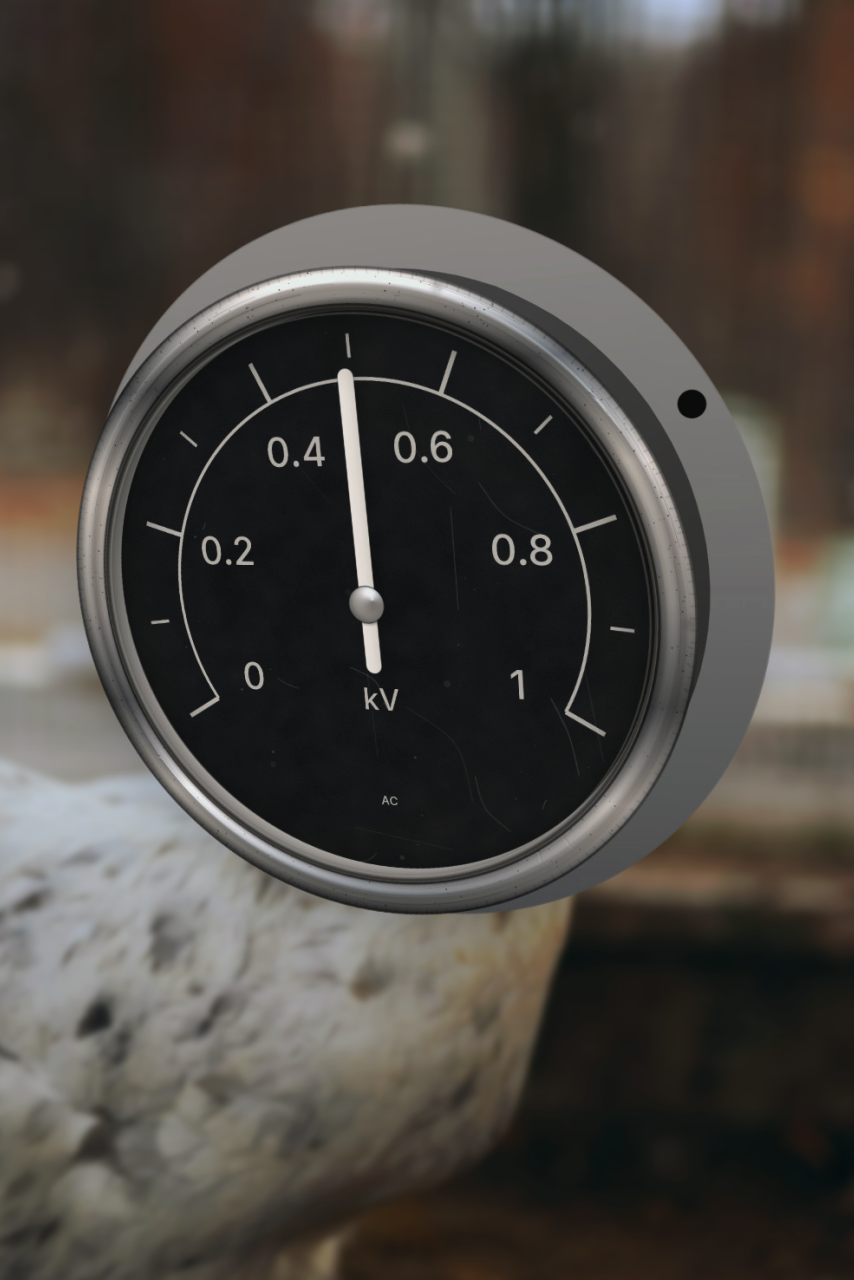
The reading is 0.5 kV
